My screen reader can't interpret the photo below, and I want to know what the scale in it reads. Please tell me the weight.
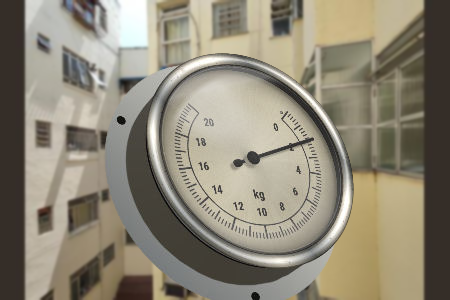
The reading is 2 kg
